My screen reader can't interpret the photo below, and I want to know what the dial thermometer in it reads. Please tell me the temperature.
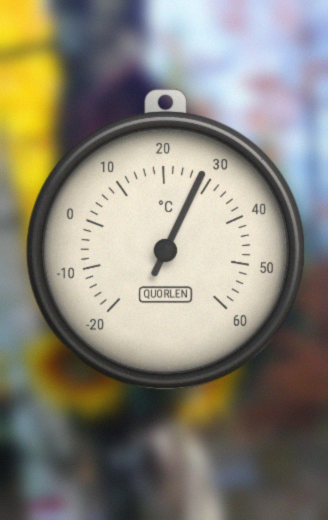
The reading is 28 °C
